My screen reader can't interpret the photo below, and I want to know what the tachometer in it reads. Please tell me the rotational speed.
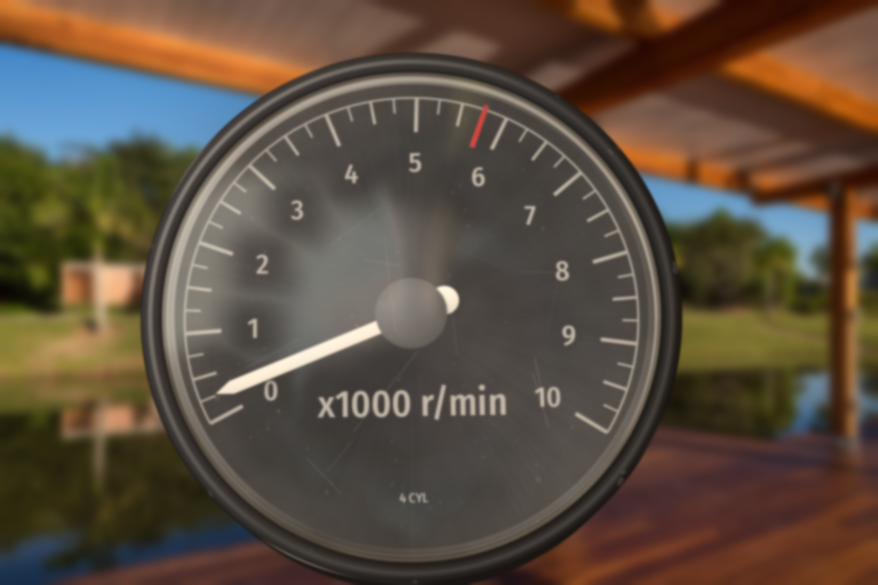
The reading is 250 rpm
